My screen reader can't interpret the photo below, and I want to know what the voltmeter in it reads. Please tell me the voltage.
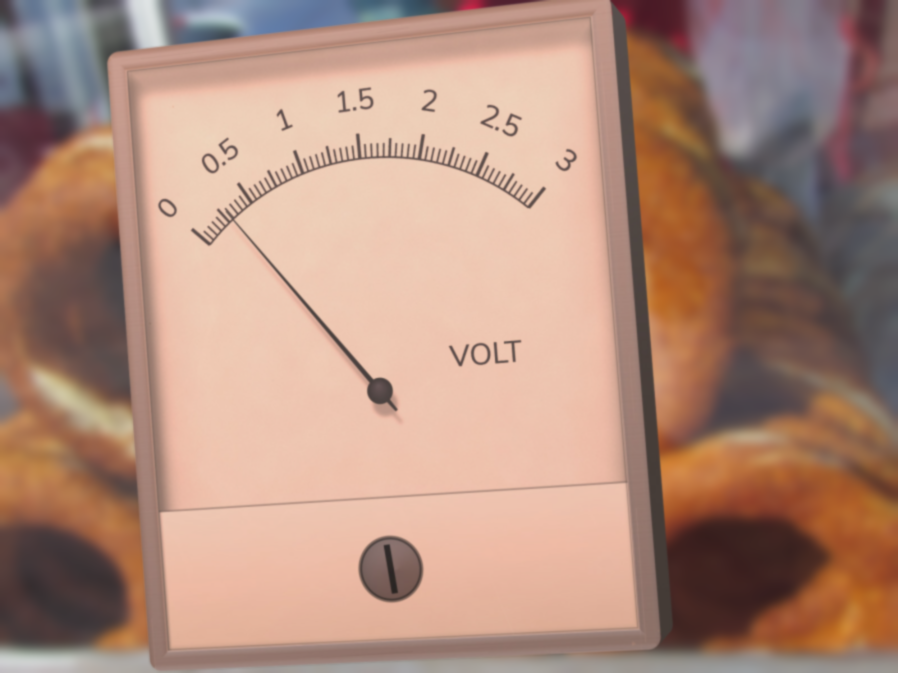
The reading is 0.3 V
